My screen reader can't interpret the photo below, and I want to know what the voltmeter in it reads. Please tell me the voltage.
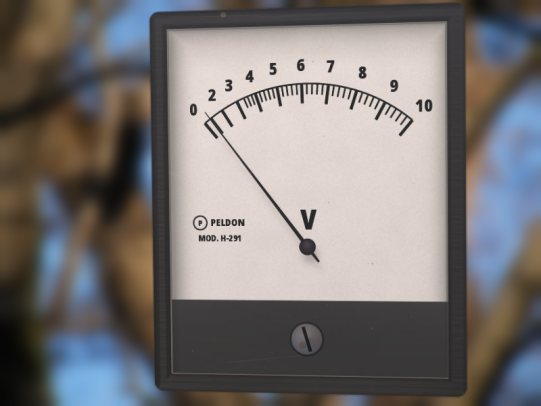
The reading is 1 V
